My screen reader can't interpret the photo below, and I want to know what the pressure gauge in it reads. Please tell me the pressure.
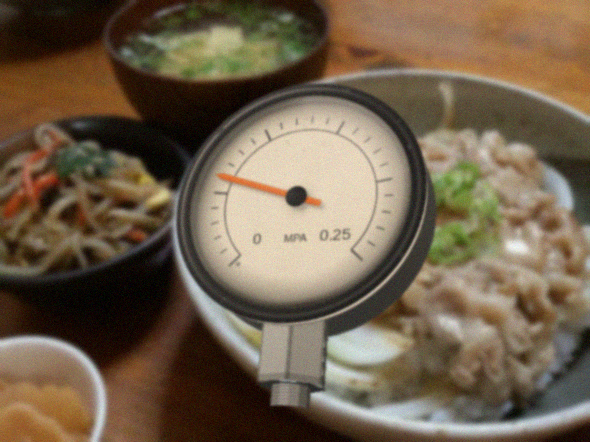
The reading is 0.06 MPa
